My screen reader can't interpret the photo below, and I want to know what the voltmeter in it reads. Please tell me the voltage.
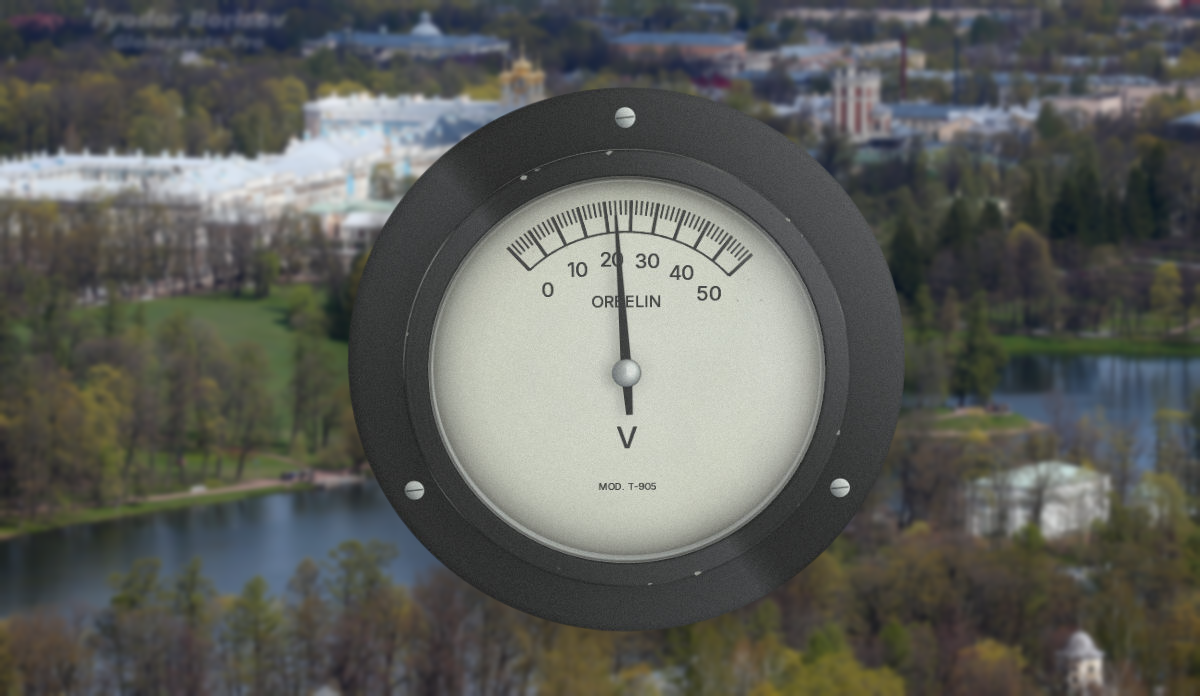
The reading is 22 V
